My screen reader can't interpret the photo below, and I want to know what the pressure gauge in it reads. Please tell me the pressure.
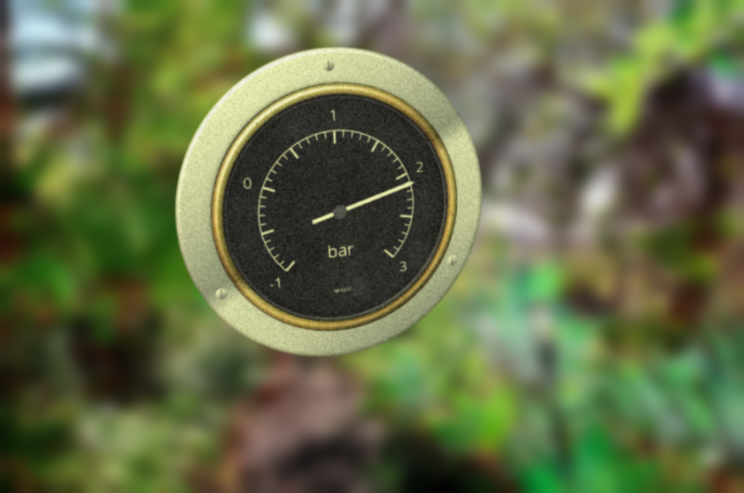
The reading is 2.1 bar
